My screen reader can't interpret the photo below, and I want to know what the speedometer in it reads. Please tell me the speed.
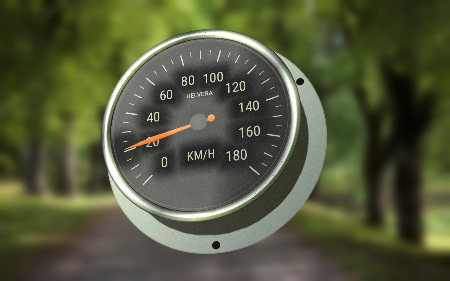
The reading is 20 km/h
